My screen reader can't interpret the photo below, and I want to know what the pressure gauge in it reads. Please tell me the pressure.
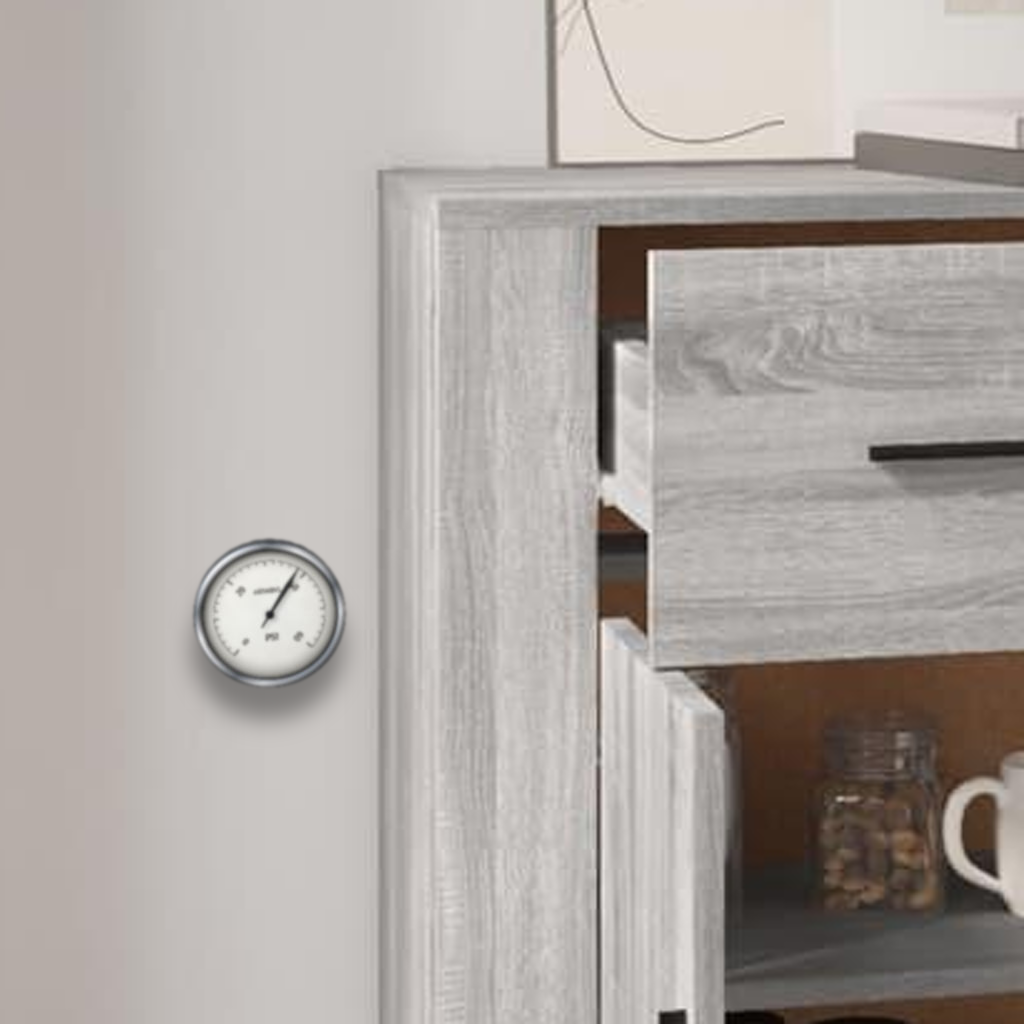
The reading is 38 psi
